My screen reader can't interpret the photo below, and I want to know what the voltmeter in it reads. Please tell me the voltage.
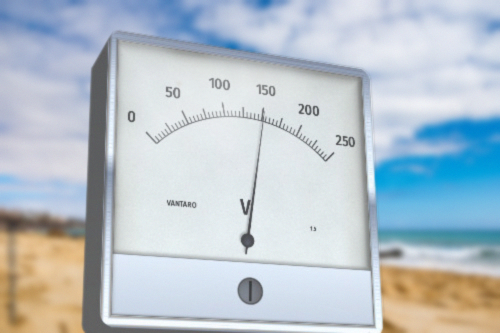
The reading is 150 V
